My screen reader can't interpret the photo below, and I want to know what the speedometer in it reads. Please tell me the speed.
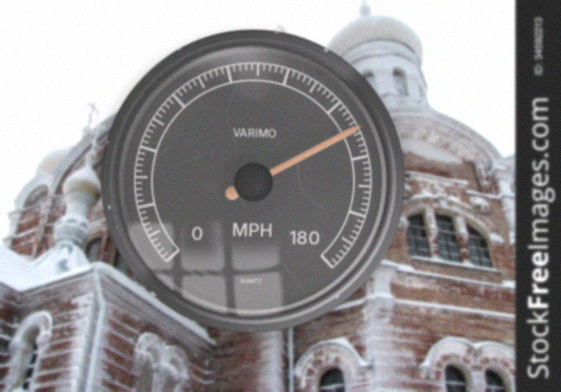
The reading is 130 mph
